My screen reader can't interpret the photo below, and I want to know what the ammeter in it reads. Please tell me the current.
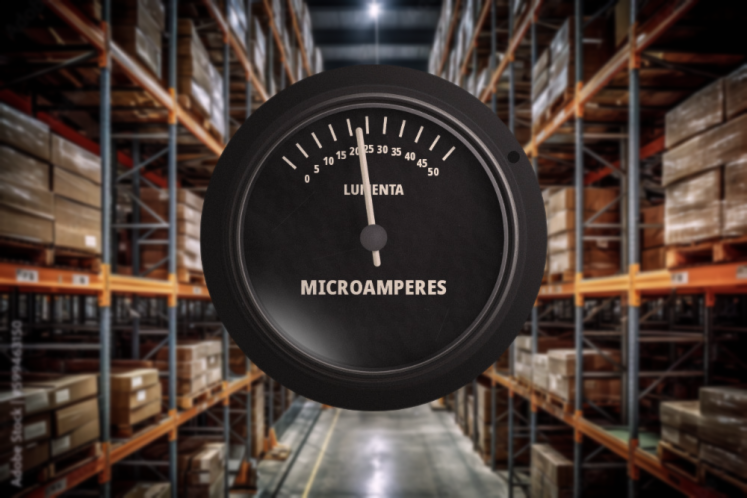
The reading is 22.5 µA
